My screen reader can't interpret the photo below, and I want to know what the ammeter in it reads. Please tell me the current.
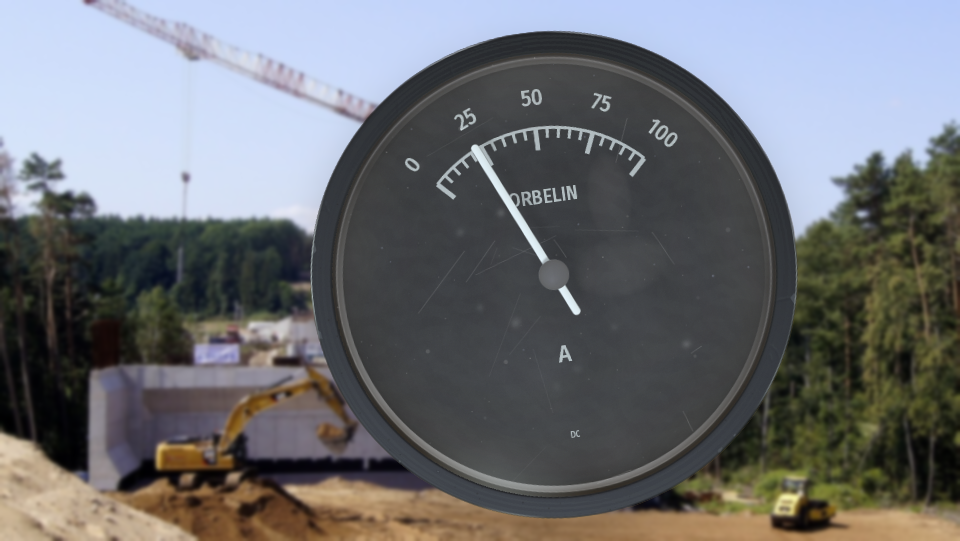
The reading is 22.5 A
